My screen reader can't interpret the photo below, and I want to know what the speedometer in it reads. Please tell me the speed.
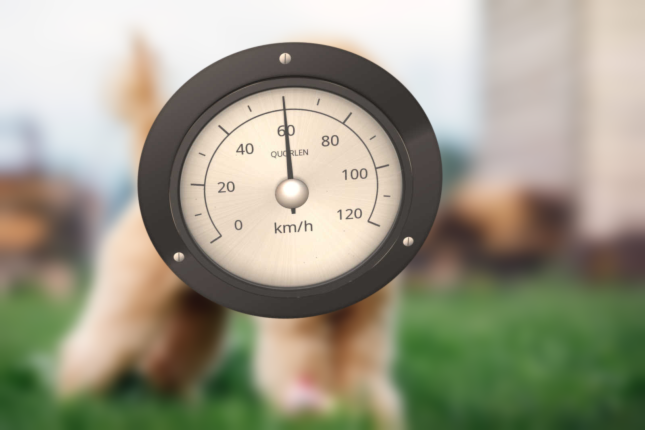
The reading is 60 km/h
